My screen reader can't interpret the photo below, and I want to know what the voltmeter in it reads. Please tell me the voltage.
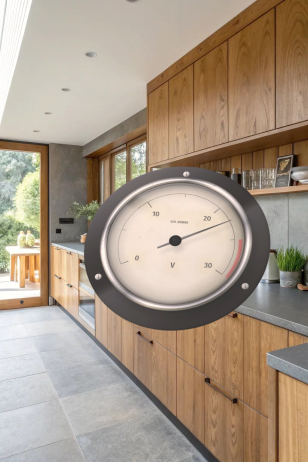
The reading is 22.5 V
